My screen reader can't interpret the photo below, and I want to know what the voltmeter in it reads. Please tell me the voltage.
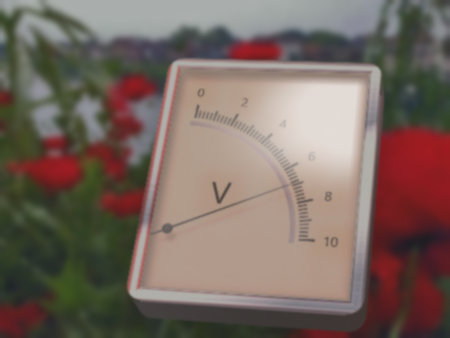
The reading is 7 V
